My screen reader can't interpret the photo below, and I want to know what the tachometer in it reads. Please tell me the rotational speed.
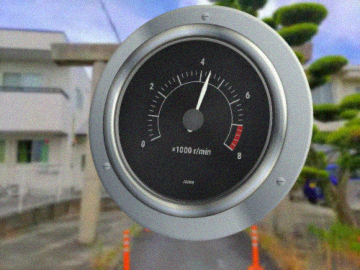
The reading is 4400 rpm
